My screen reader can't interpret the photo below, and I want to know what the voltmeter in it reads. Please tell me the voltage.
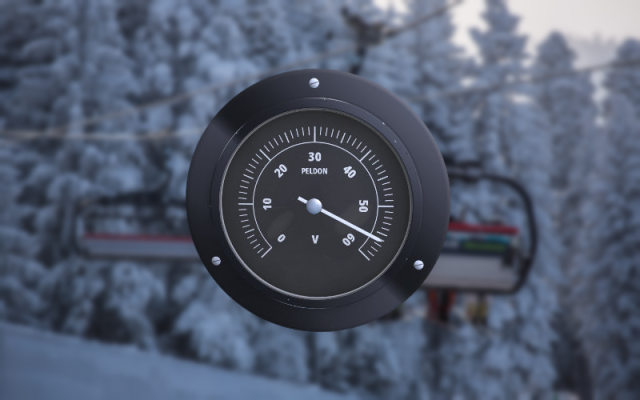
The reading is 56 V
